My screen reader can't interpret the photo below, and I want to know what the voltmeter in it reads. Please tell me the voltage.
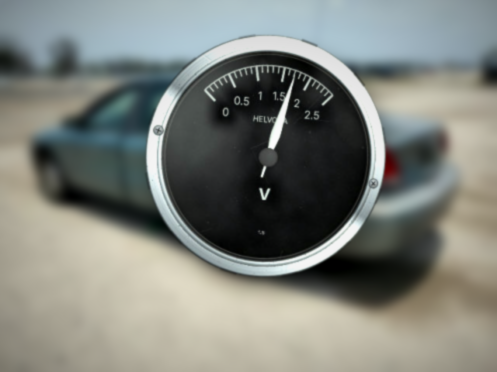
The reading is 1.7 V
